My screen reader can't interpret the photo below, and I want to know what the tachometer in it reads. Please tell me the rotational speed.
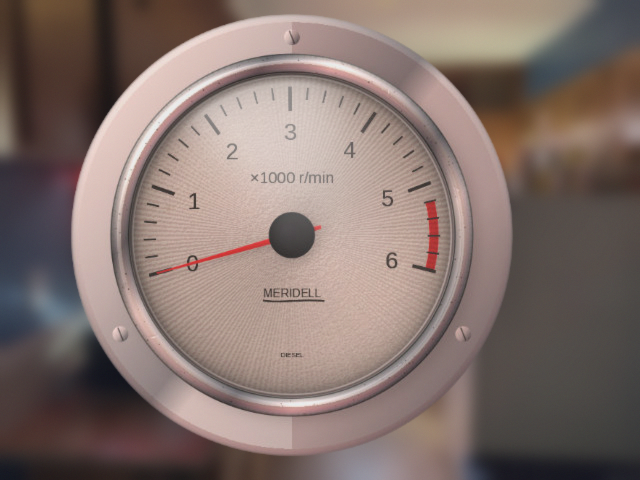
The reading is 0 rpm
